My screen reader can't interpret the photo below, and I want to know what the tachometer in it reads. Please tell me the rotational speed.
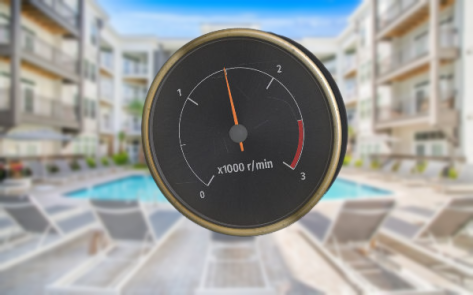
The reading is 1500 rpm
